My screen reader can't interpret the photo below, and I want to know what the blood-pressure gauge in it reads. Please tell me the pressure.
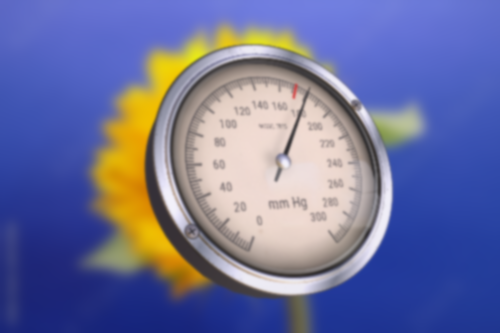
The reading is 180 mmHg
